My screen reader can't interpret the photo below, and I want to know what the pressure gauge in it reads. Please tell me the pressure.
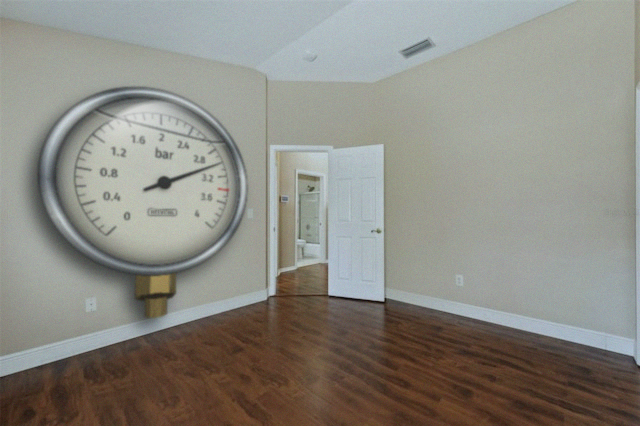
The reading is 3 bar
